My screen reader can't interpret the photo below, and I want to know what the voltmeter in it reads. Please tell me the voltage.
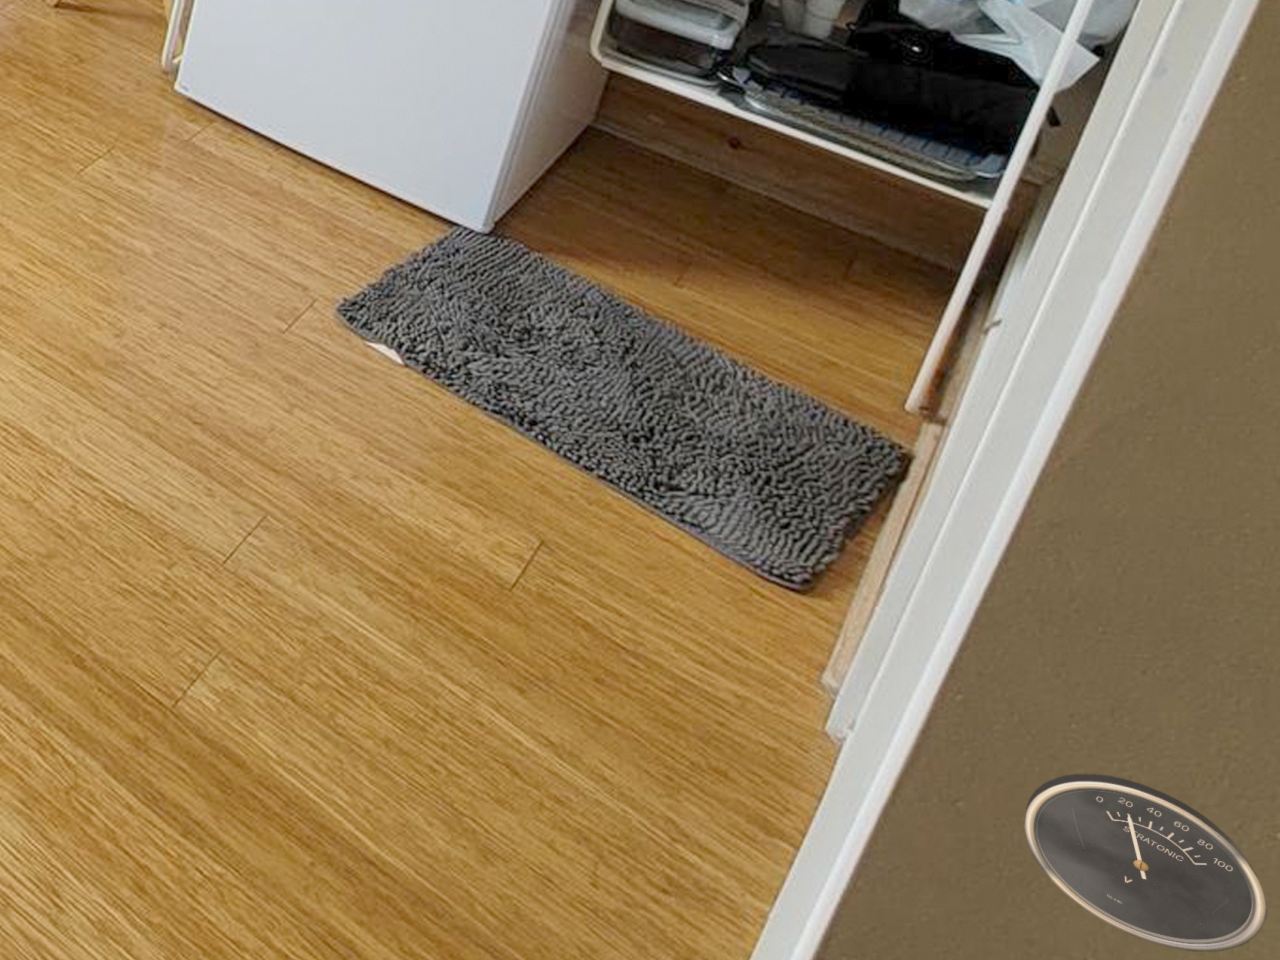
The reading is 20 V
